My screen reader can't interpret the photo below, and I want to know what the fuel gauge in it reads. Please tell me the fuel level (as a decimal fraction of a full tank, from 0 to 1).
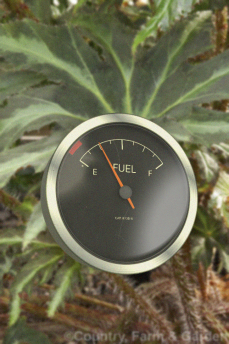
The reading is 0.25
